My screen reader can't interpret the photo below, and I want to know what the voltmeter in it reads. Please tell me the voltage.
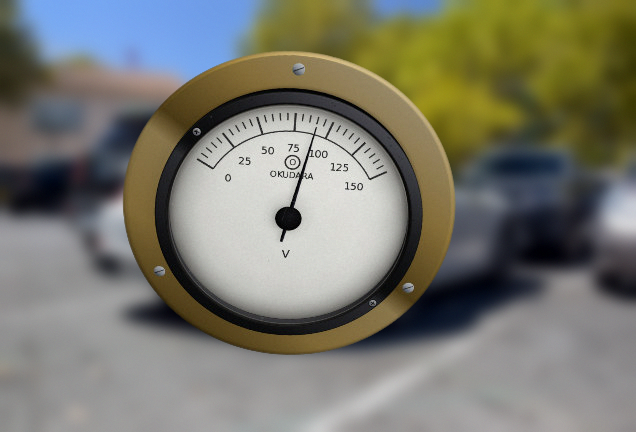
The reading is 90 V
